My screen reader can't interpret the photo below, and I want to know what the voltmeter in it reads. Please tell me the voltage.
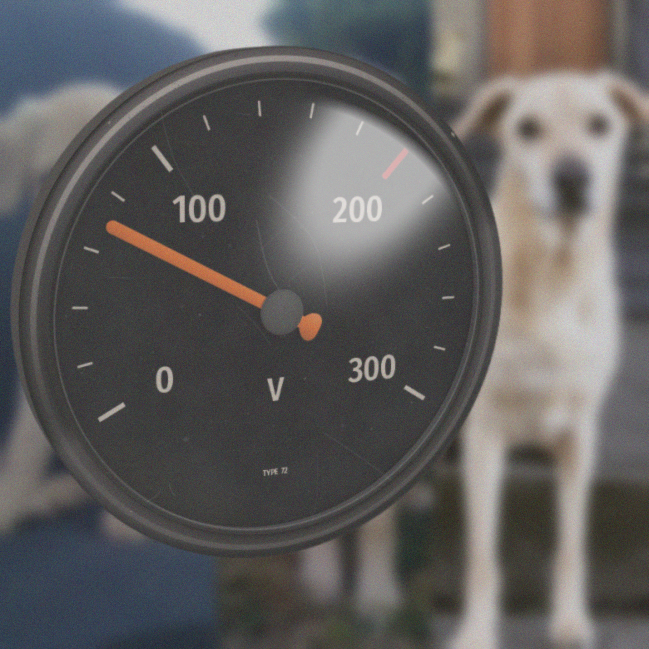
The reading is 70 V
